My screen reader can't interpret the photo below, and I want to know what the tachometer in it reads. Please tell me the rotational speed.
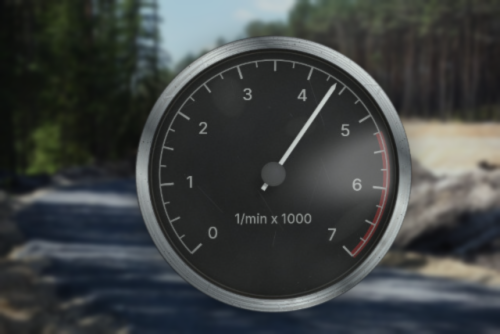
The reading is 4375 rpm
